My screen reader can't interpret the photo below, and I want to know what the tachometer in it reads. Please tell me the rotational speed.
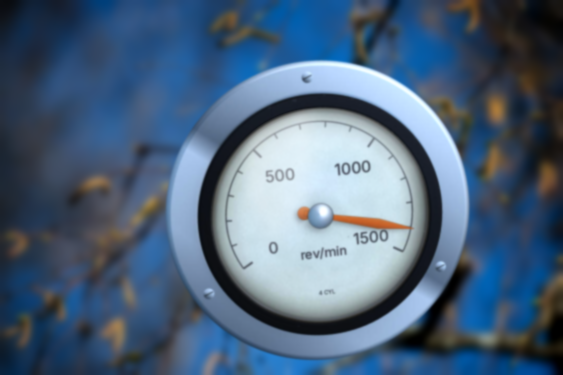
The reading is 1400 rpm
